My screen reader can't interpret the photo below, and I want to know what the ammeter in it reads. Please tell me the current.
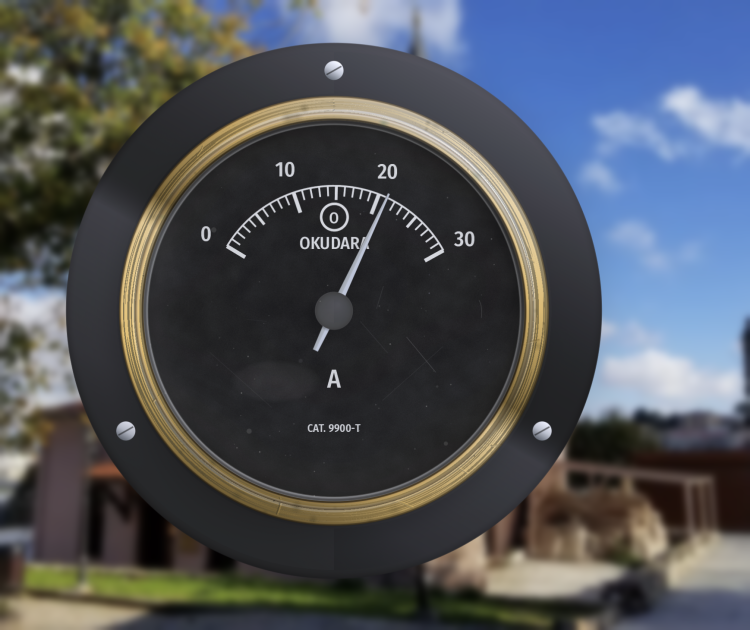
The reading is 21 A
